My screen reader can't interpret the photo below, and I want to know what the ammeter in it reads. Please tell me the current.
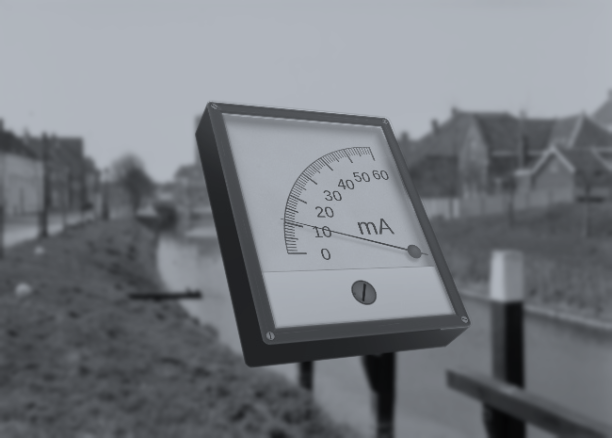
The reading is 10 mA
